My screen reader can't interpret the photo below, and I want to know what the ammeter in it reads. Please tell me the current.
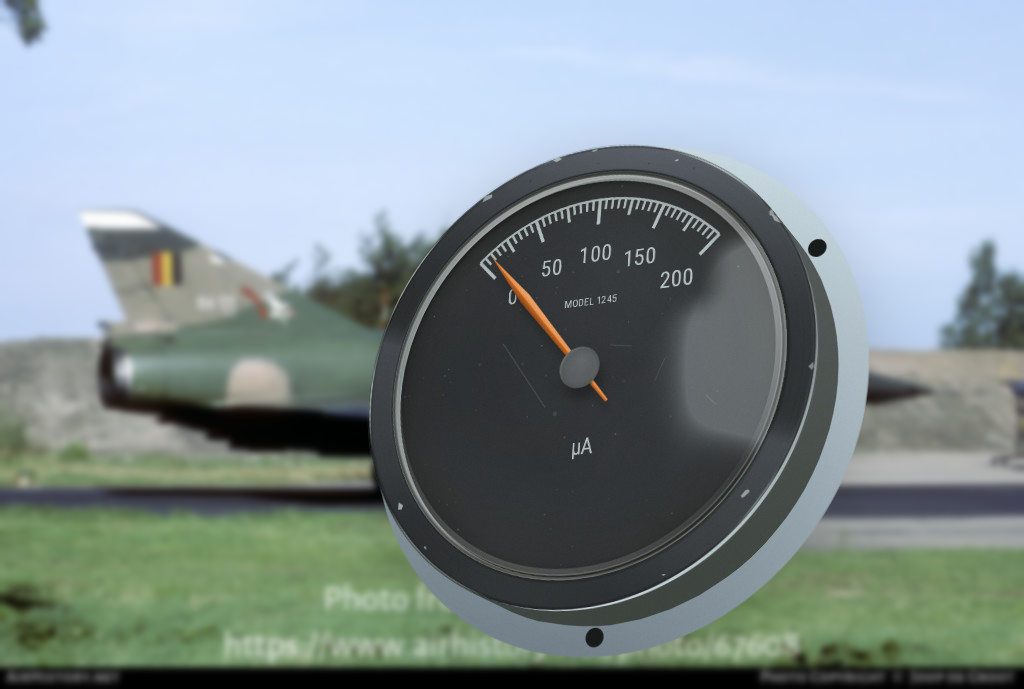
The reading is 10 µA
